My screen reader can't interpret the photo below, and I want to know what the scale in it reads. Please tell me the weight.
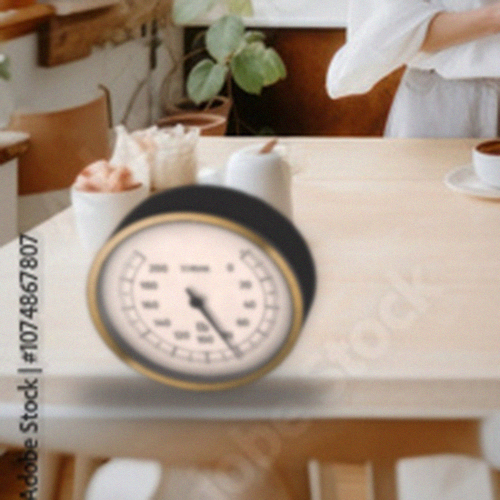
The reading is 80 lb
